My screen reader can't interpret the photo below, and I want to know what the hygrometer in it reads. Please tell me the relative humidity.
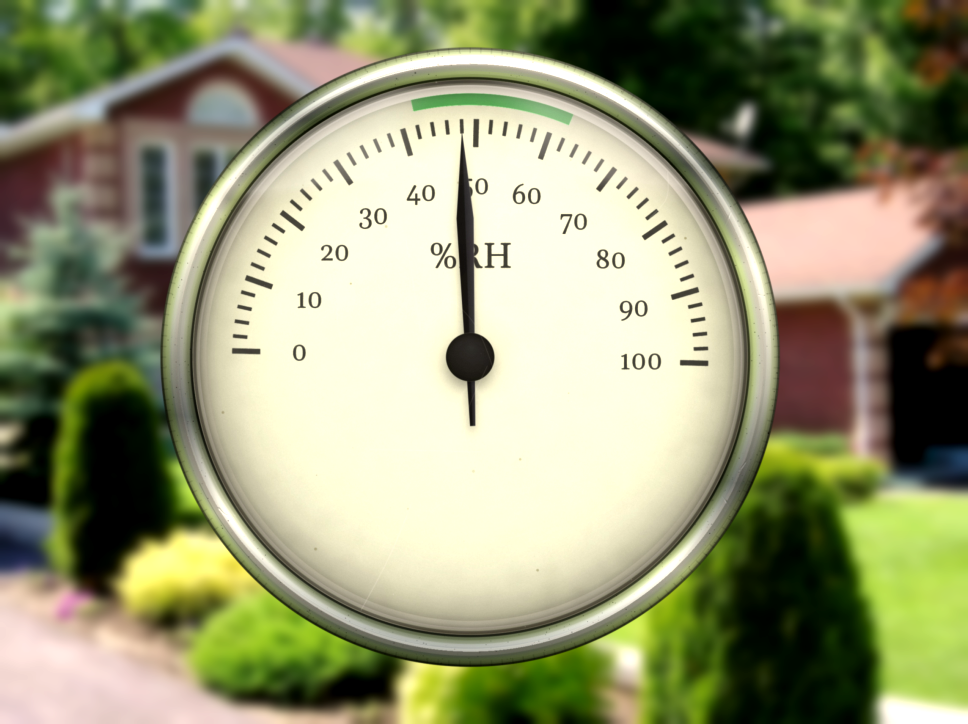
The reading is 48 %
